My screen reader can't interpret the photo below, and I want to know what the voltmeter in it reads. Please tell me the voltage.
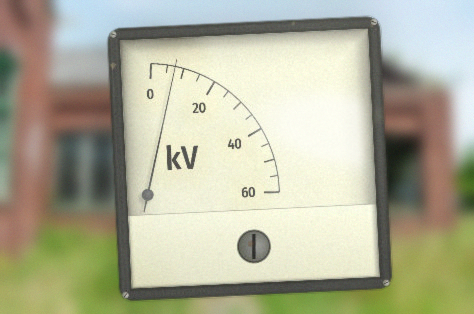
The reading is 7.5 kV
